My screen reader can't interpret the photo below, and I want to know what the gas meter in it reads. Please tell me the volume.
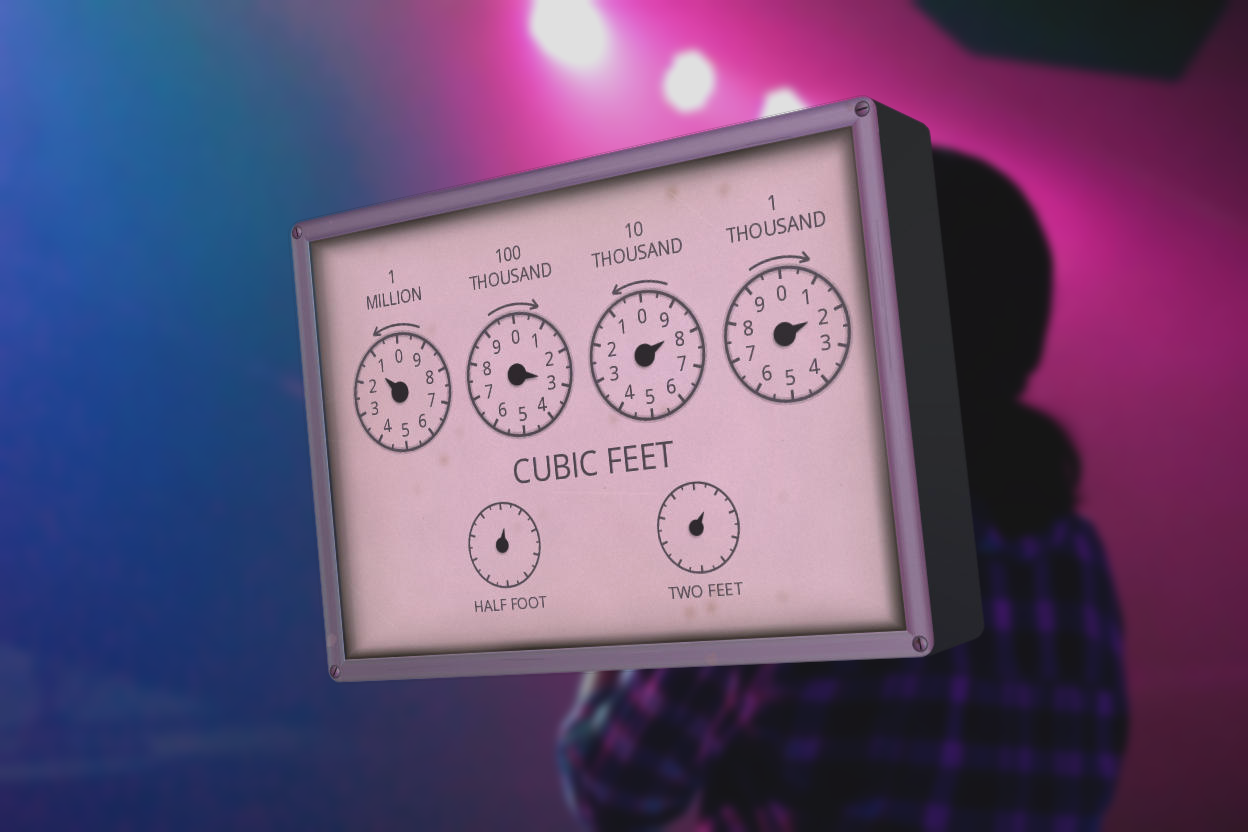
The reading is 128200 ft³
